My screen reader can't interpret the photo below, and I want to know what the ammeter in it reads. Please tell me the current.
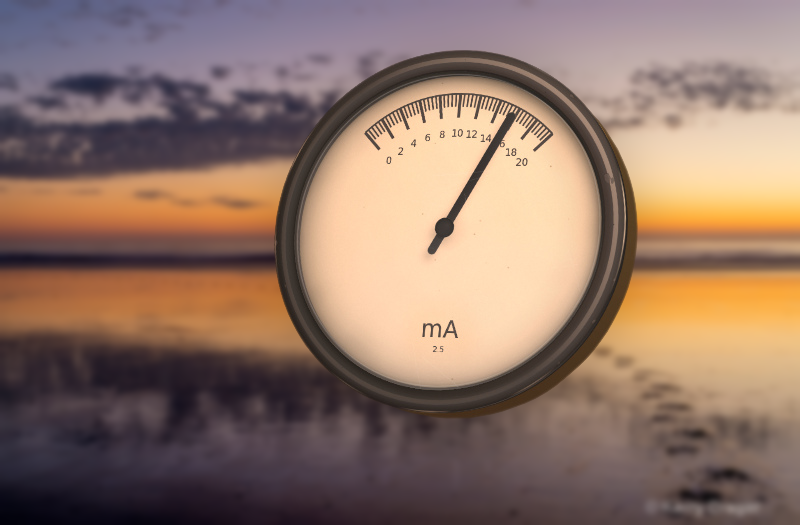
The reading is 16 mA
